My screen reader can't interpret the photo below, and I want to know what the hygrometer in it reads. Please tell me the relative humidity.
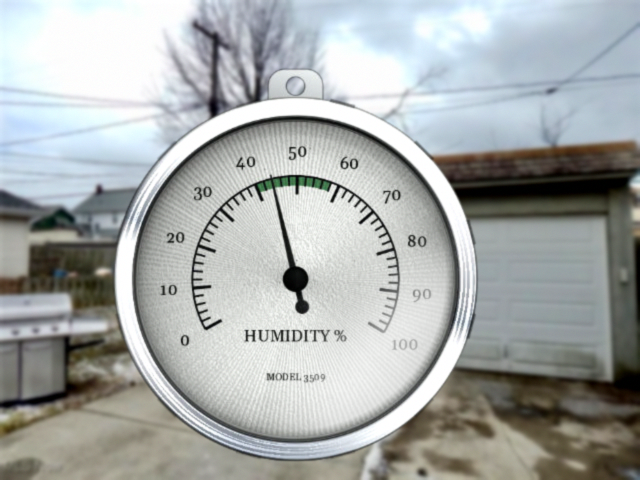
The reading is 44 %
